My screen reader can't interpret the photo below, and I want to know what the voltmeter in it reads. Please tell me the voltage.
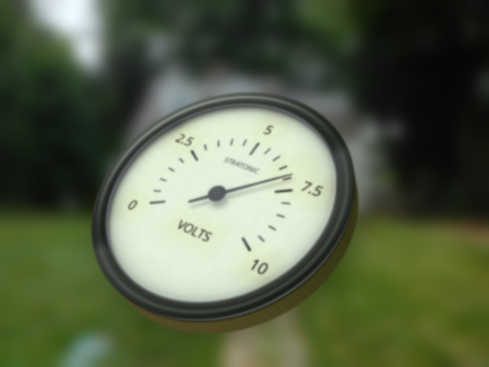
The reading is 7 V
